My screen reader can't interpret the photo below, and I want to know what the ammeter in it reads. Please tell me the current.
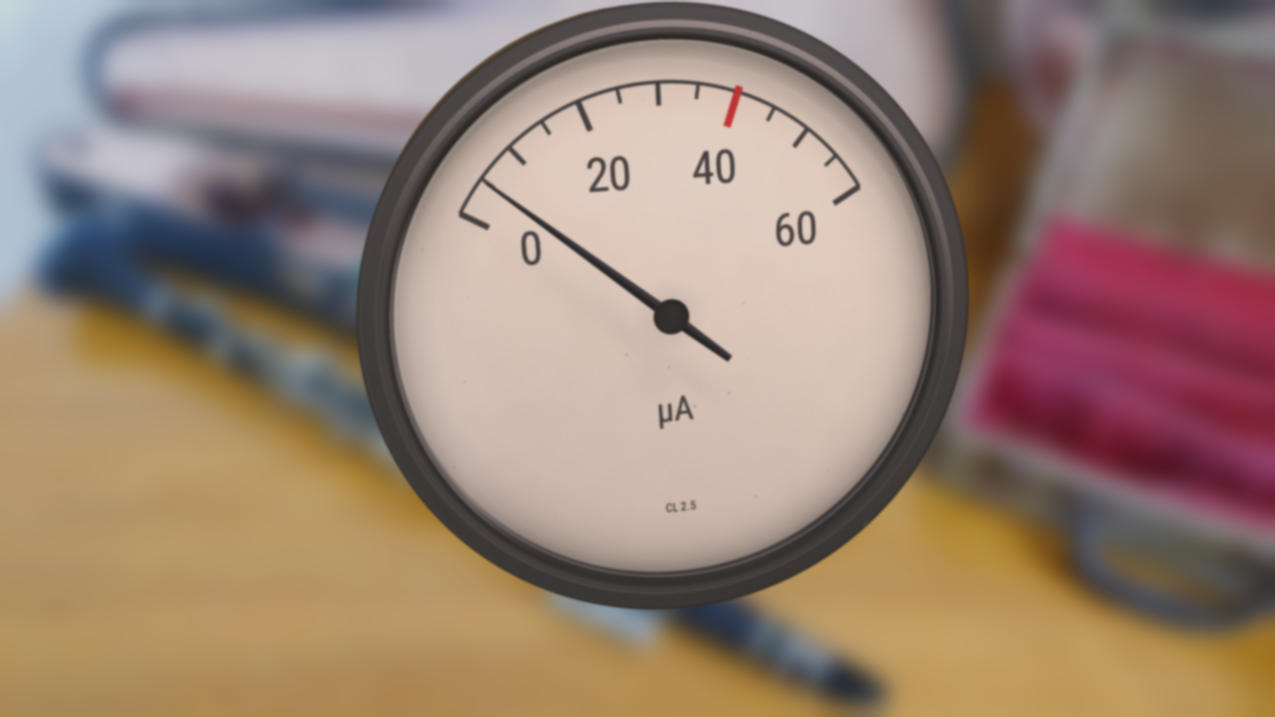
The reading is 5 µA
